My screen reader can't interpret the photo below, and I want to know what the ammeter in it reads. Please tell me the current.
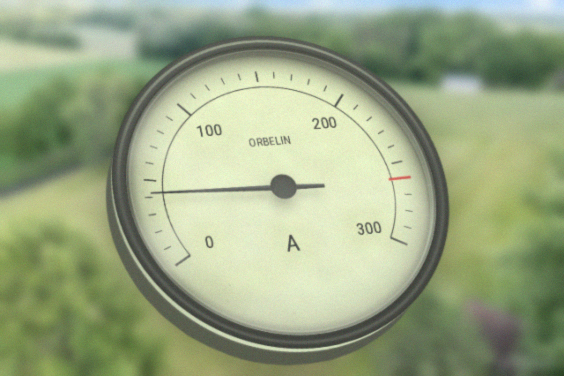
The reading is 40 A
